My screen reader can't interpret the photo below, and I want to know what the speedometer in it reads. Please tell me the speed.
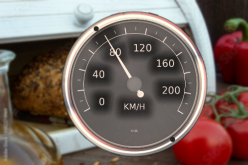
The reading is 80 km/h
